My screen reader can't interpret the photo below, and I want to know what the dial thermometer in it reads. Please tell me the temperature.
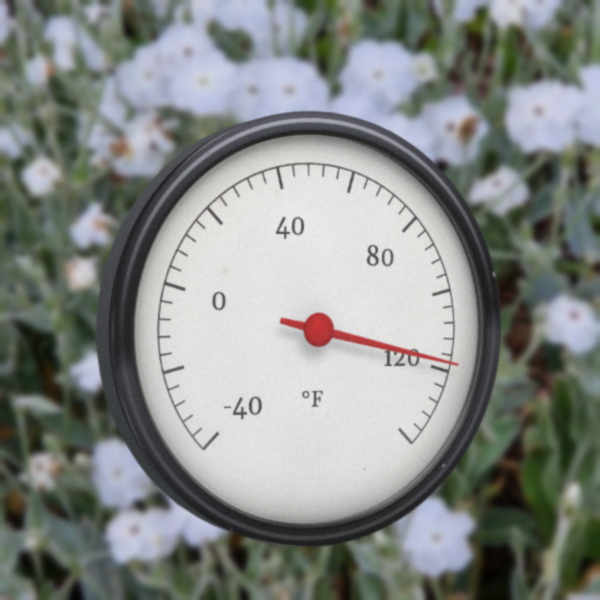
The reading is 118 °F
